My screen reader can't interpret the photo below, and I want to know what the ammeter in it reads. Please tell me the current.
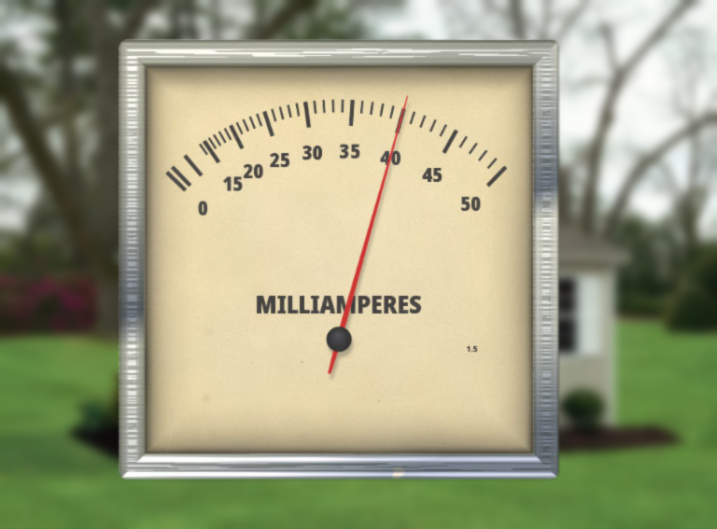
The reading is 40 mA
